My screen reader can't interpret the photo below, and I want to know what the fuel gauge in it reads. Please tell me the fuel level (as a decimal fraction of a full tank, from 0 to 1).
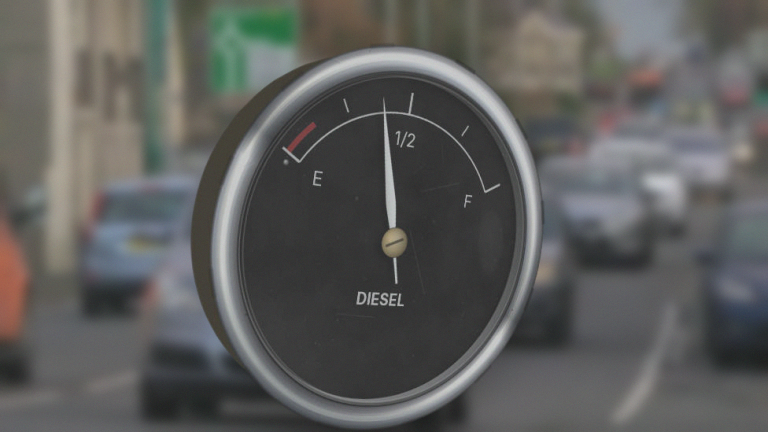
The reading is 0.375
